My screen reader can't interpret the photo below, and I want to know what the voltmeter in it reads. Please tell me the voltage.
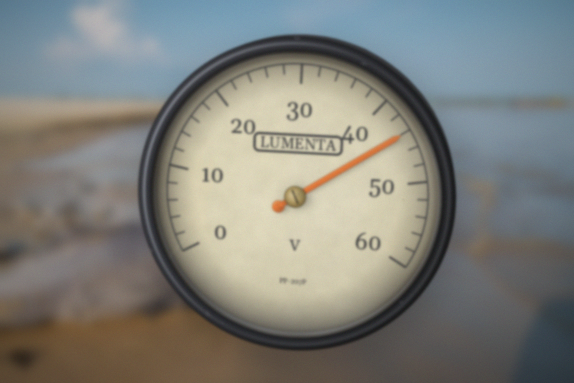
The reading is 44 V
